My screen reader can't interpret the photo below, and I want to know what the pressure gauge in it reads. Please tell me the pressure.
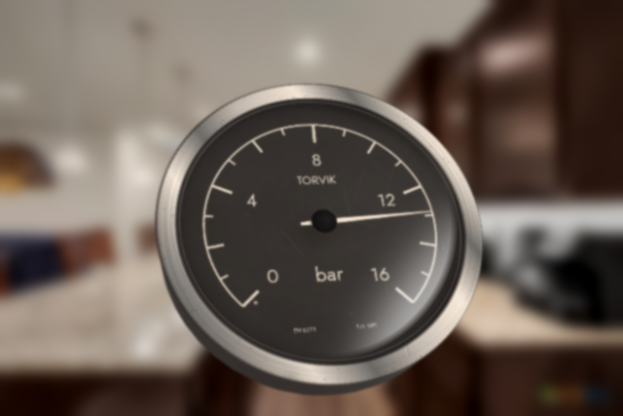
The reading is 13 bar
